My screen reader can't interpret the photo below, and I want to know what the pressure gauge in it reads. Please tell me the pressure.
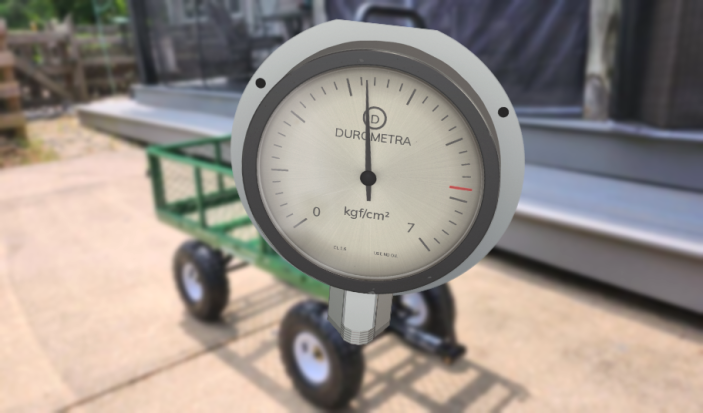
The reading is 3.3 kg/cm²
